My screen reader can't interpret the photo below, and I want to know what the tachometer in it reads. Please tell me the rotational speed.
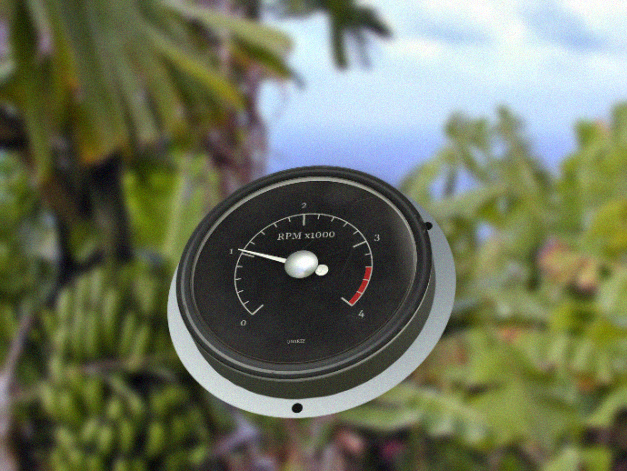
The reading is 1000 rpm
